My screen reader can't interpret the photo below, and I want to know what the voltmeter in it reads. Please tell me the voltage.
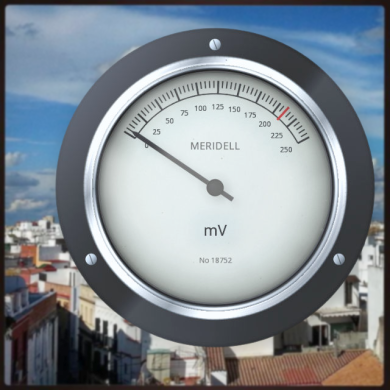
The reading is 5 mV
